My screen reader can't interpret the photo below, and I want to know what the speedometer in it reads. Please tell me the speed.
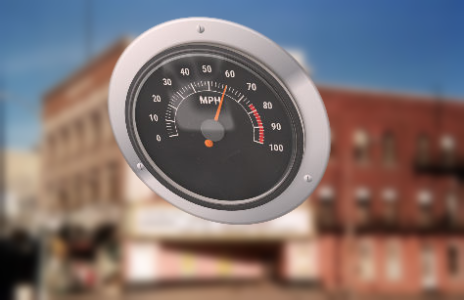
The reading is 60 mph
